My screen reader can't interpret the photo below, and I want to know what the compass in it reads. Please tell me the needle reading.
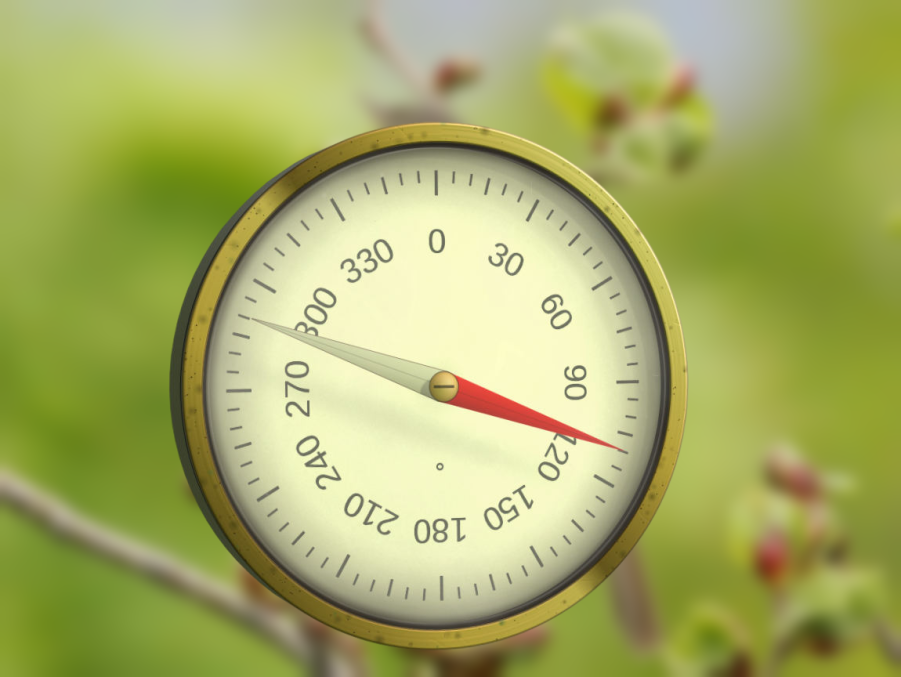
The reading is 110 °
